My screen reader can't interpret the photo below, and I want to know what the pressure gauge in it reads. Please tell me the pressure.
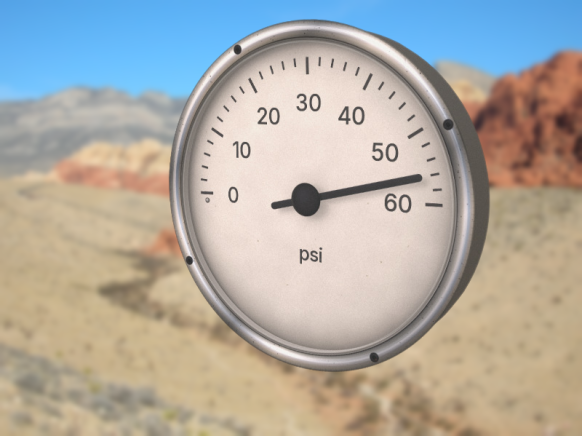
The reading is 56 psi
